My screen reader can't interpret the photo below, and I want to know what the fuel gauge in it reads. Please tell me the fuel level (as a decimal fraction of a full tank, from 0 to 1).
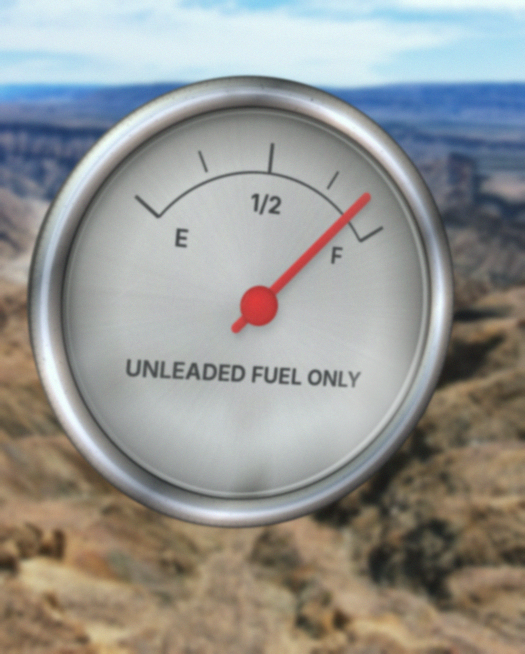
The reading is 0.875
